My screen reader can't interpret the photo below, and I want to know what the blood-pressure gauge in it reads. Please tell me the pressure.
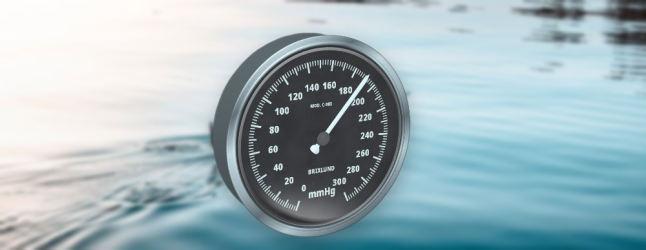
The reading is 190 mmHg
